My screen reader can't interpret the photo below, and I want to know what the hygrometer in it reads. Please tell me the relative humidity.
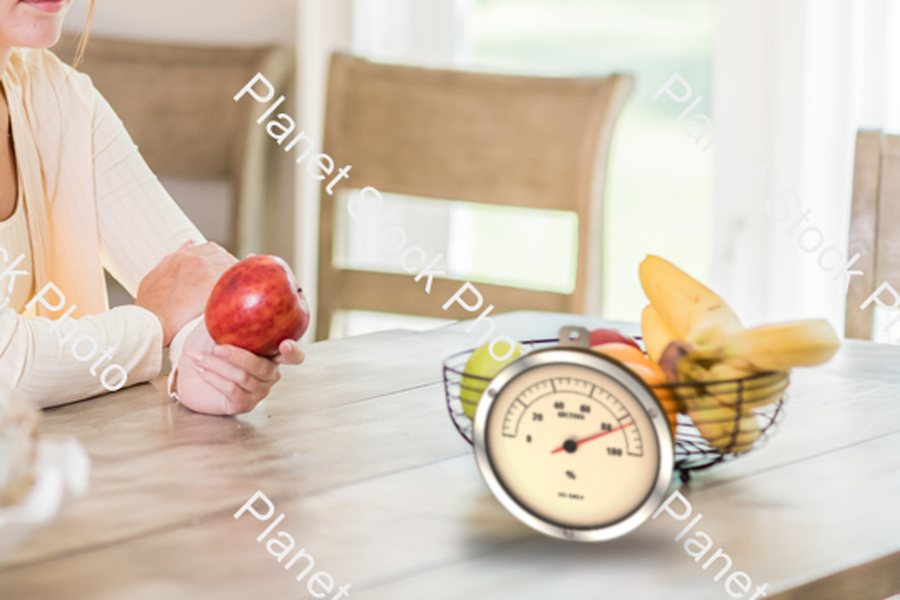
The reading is 84 %
